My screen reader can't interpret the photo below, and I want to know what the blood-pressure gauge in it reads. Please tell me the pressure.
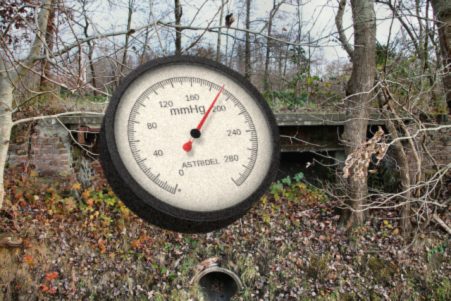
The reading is 190 mmHg
